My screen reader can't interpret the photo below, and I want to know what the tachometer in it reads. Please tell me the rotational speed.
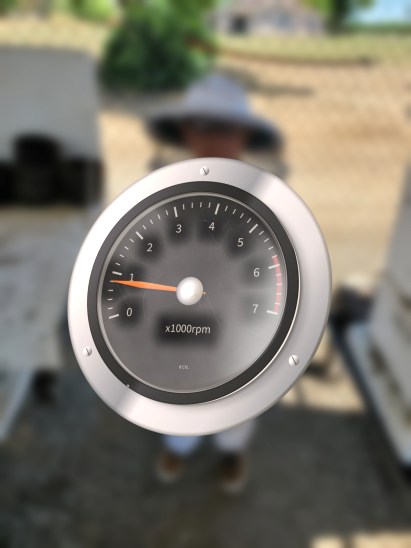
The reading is 800 rpm
